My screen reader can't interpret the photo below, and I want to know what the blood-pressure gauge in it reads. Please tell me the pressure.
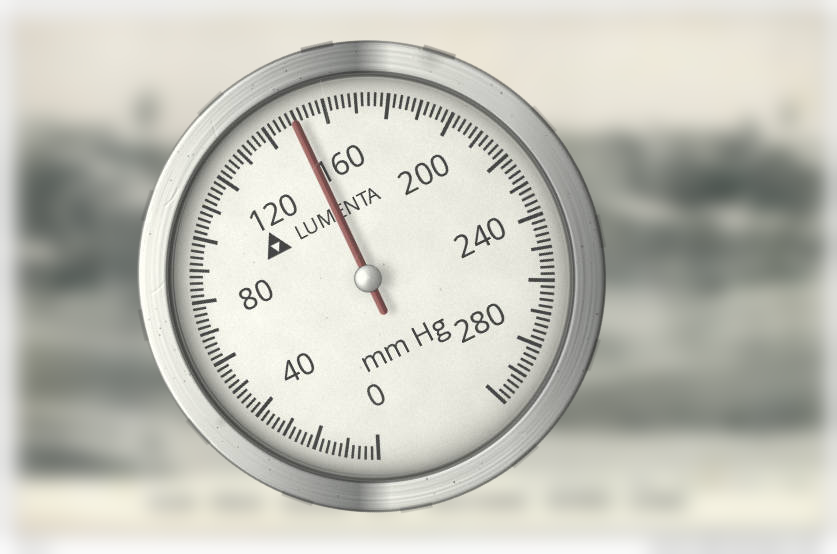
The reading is 150 mmHg
